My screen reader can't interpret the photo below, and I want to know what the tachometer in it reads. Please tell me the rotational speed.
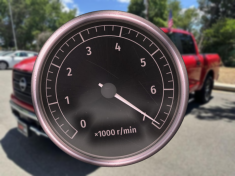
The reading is 6900 rpm
